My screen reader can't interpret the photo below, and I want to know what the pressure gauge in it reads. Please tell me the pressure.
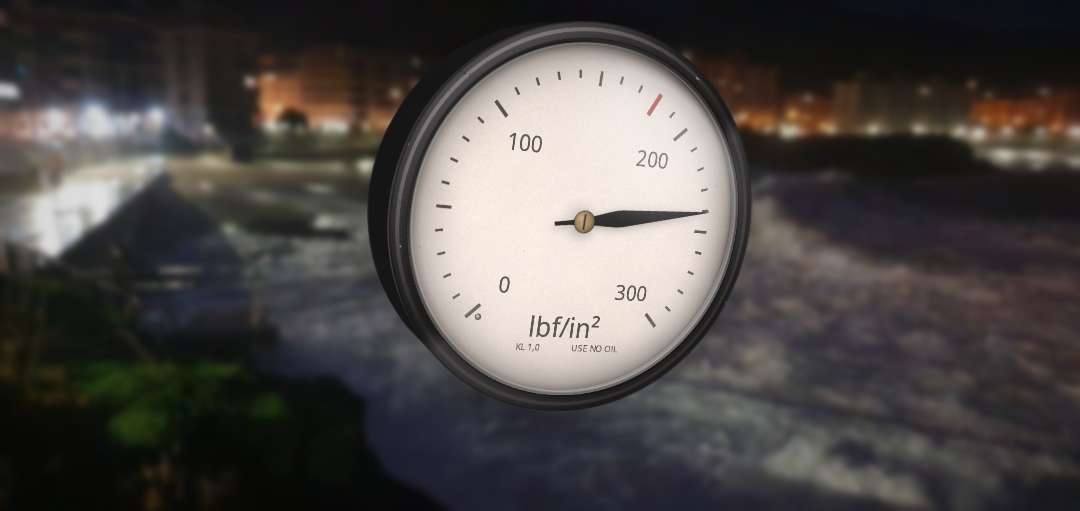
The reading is 240 psi
